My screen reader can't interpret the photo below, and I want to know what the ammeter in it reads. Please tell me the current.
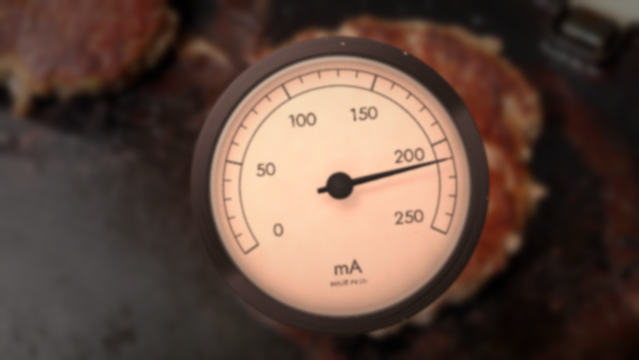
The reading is 210 mA
